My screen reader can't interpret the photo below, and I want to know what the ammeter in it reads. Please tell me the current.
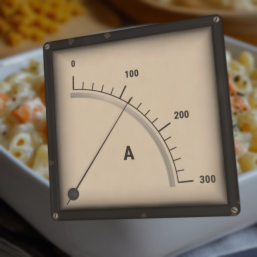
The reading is 120 A
